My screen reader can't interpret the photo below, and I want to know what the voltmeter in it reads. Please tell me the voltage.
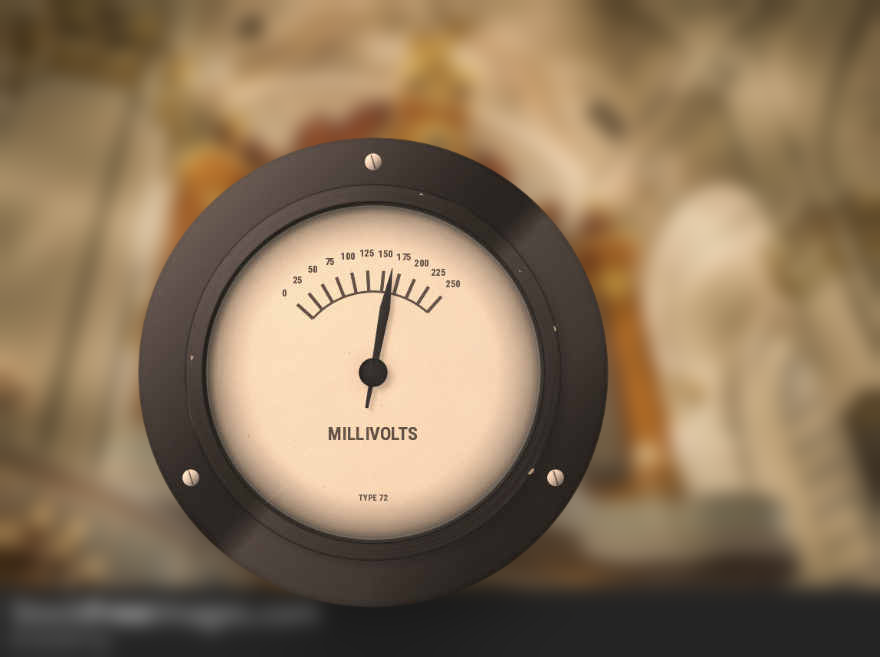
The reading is 162.5 mV
